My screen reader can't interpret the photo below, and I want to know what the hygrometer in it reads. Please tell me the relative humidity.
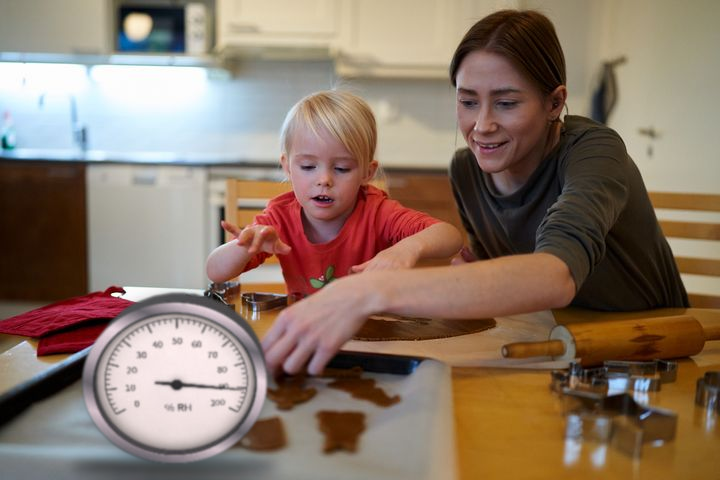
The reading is 90 %
